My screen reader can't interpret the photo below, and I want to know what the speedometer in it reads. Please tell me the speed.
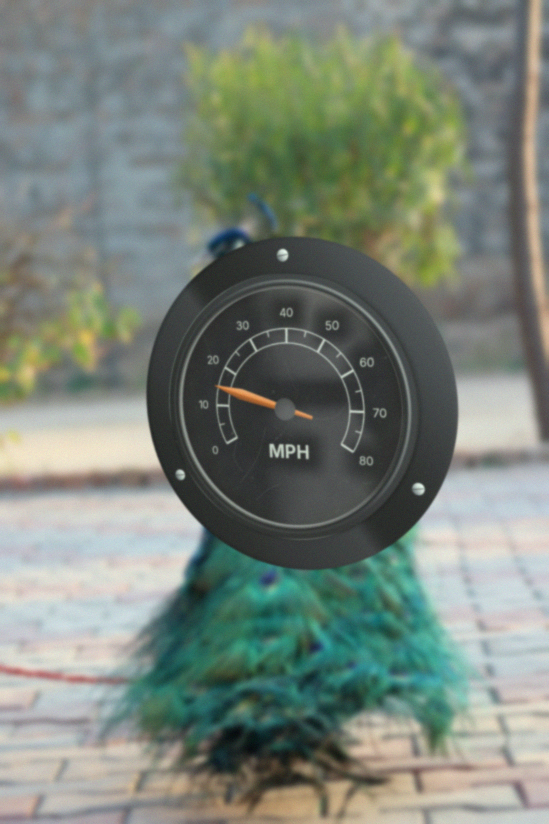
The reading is 15 mph
